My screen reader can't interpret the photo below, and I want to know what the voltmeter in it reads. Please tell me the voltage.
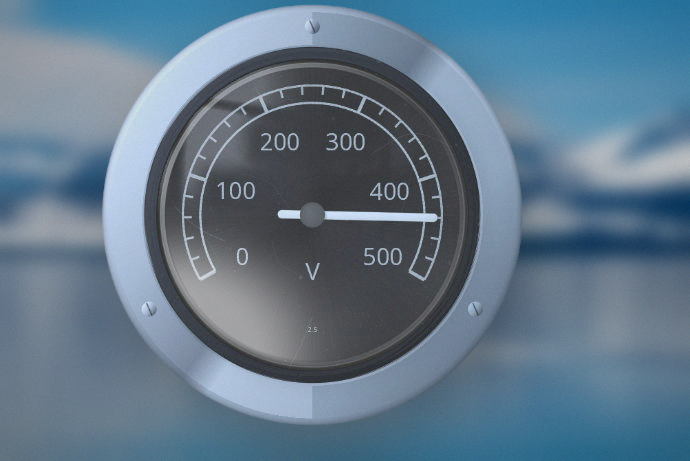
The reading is 440 V
